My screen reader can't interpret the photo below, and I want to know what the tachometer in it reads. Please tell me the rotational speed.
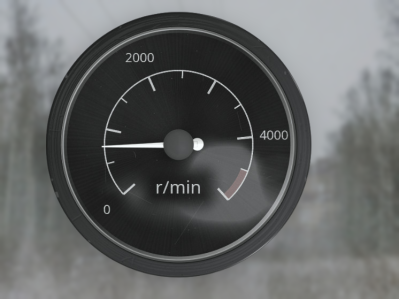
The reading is 750 rpm
